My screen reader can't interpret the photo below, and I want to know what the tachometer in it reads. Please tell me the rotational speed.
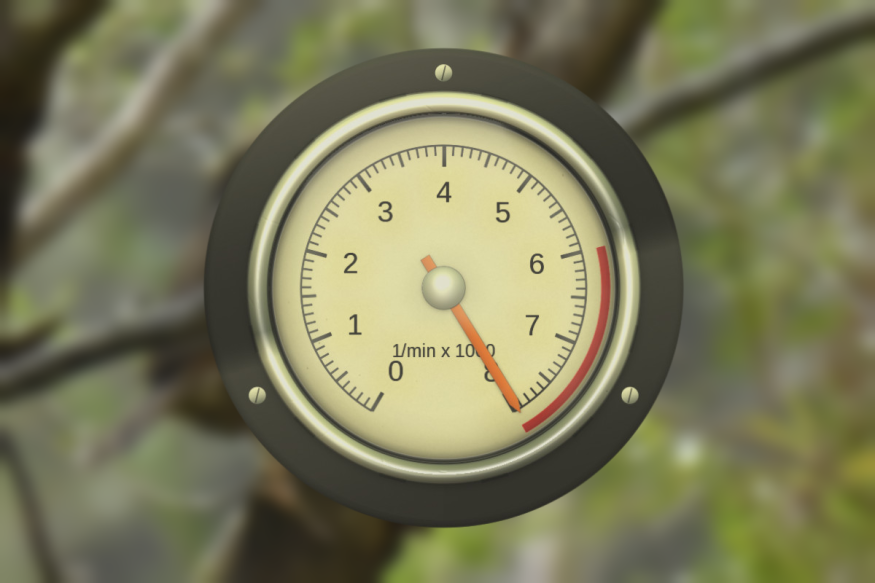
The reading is 7950 rpm
